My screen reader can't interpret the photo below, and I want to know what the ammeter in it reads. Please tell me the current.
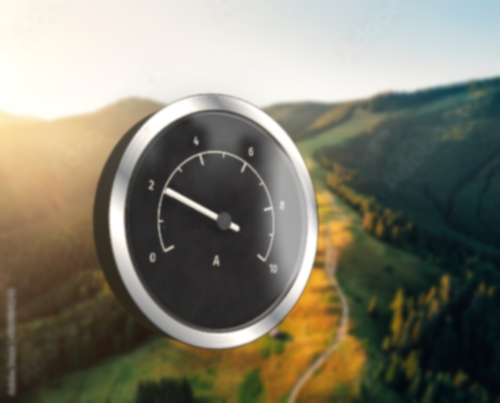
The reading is 2 A
